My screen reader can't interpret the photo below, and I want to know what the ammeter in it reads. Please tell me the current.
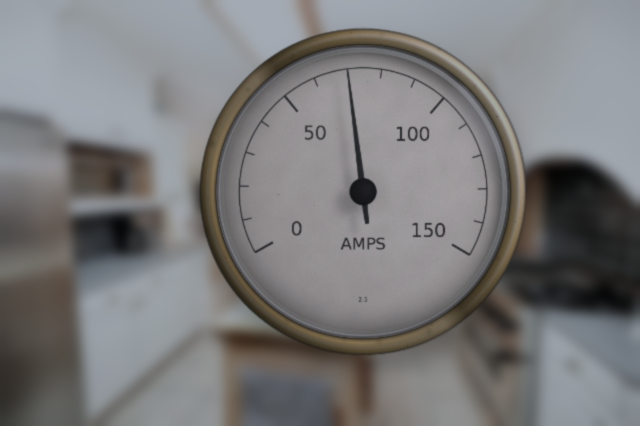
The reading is 70 A
